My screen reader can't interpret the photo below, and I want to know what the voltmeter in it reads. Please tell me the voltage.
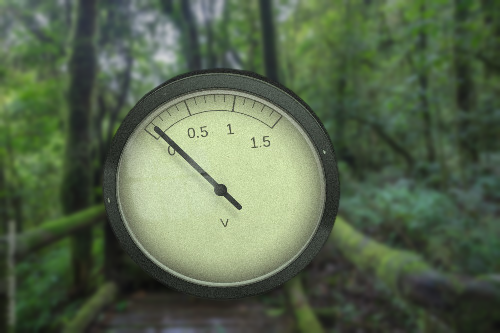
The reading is 0.1 V
